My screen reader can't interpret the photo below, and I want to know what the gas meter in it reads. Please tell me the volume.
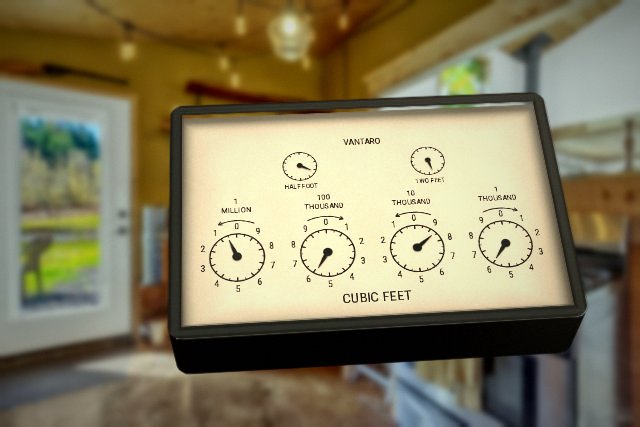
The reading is 58600 ft³
